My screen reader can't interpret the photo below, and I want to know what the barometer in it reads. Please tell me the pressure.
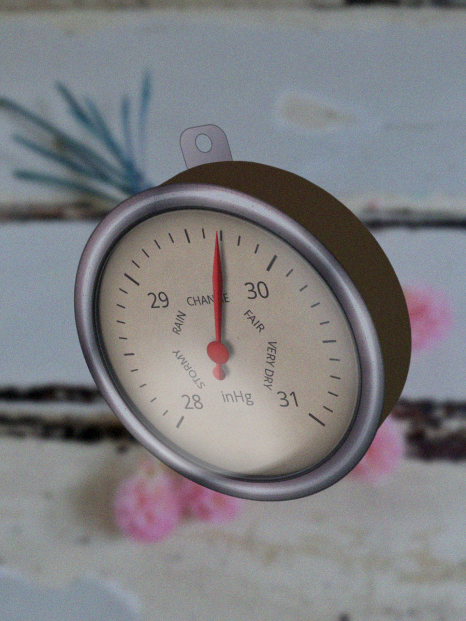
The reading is 29.7 inHg
